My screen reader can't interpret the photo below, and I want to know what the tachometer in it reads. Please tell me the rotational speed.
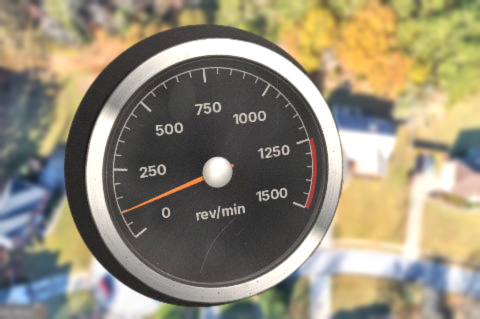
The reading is 100 rpm
